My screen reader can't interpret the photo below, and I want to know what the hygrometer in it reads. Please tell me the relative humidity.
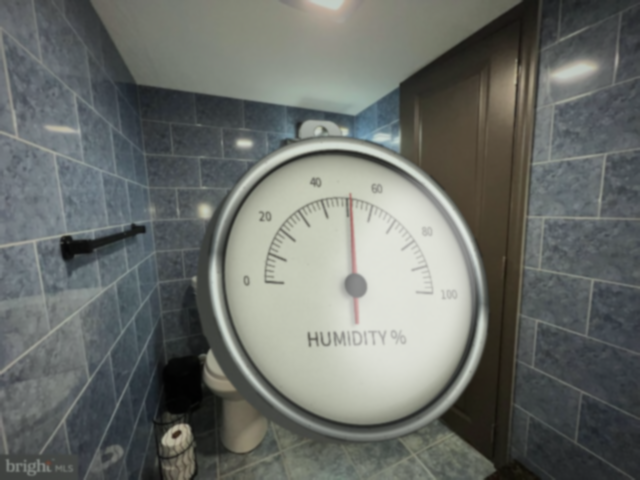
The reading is 50 %
